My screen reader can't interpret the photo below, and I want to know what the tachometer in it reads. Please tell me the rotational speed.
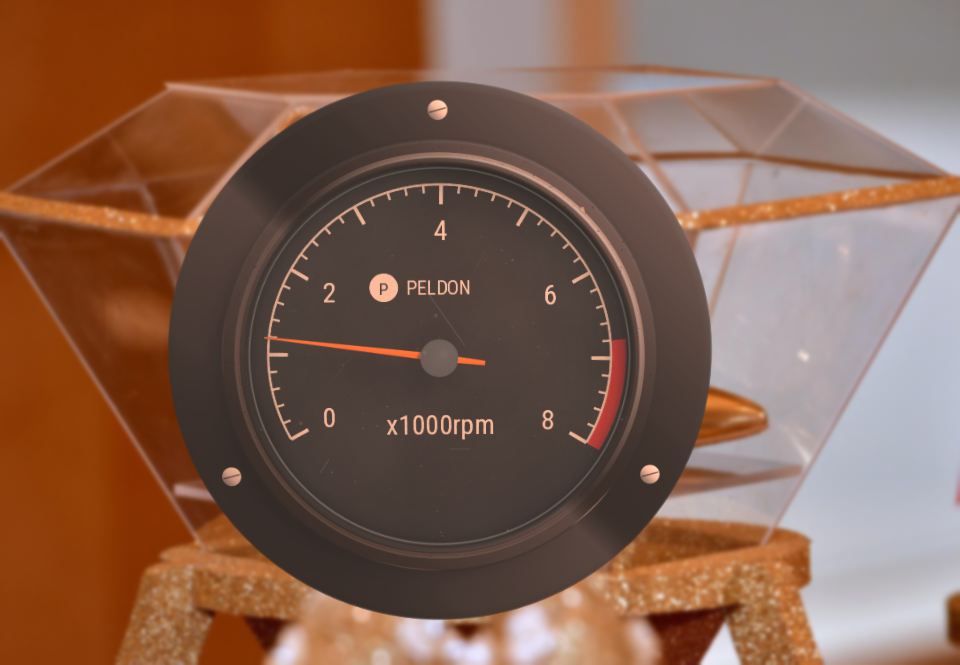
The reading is 1200 rpm
